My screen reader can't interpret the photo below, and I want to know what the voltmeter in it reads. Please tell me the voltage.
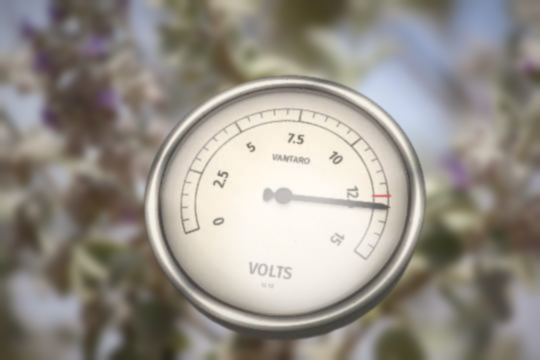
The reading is 13 V
